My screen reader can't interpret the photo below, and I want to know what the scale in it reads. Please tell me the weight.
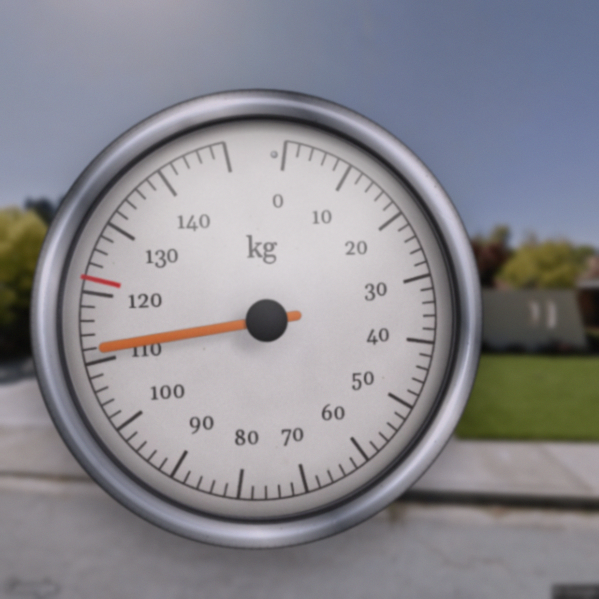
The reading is 112 kg
